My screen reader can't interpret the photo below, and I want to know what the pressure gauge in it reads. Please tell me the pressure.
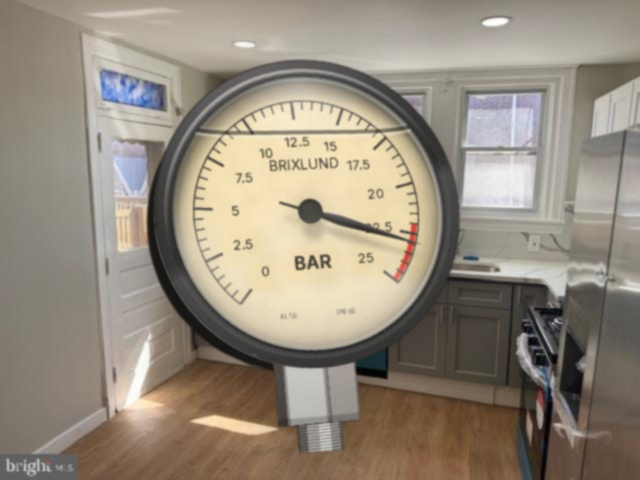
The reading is 23 bar
